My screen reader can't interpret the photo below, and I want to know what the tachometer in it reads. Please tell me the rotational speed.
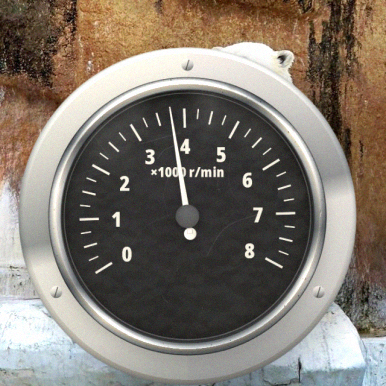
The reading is 3750 rpm
